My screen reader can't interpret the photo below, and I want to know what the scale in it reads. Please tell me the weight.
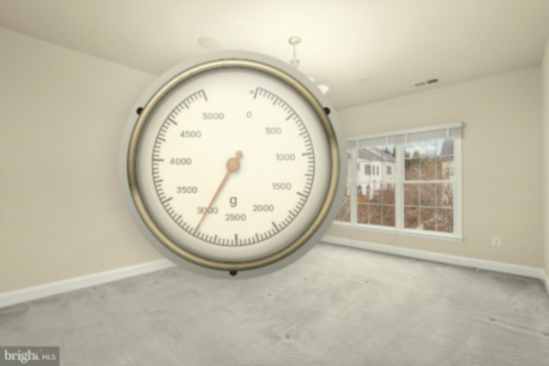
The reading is 3000 g
